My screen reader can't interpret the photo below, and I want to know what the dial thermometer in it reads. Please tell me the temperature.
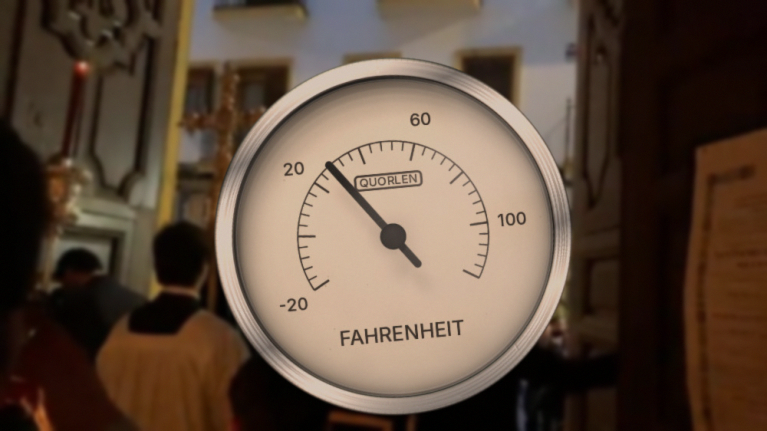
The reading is 28 °F
